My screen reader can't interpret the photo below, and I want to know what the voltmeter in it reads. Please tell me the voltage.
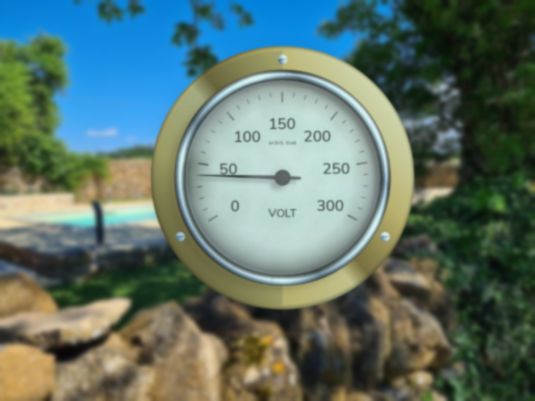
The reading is 40 V
